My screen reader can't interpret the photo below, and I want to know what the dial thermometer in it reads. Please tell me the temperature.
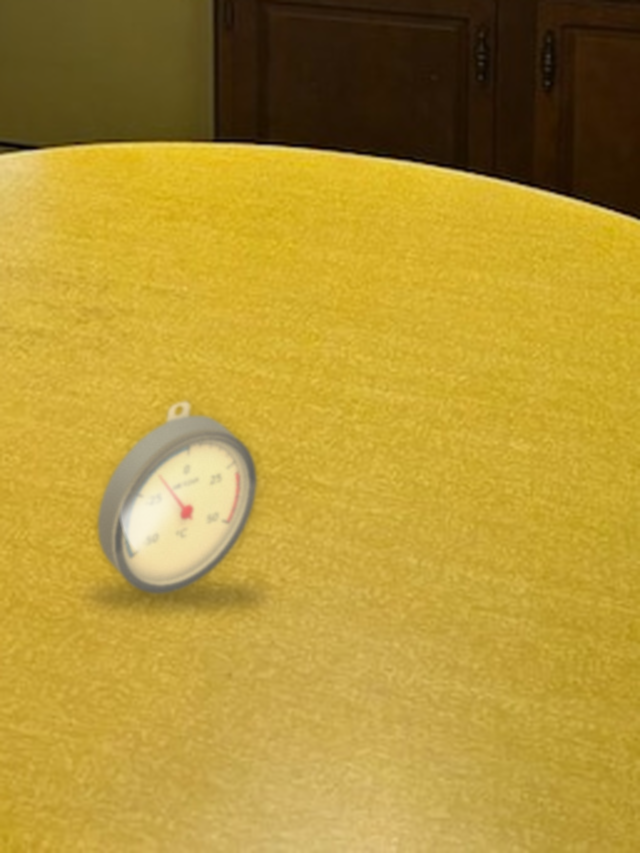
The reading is -15 °C
